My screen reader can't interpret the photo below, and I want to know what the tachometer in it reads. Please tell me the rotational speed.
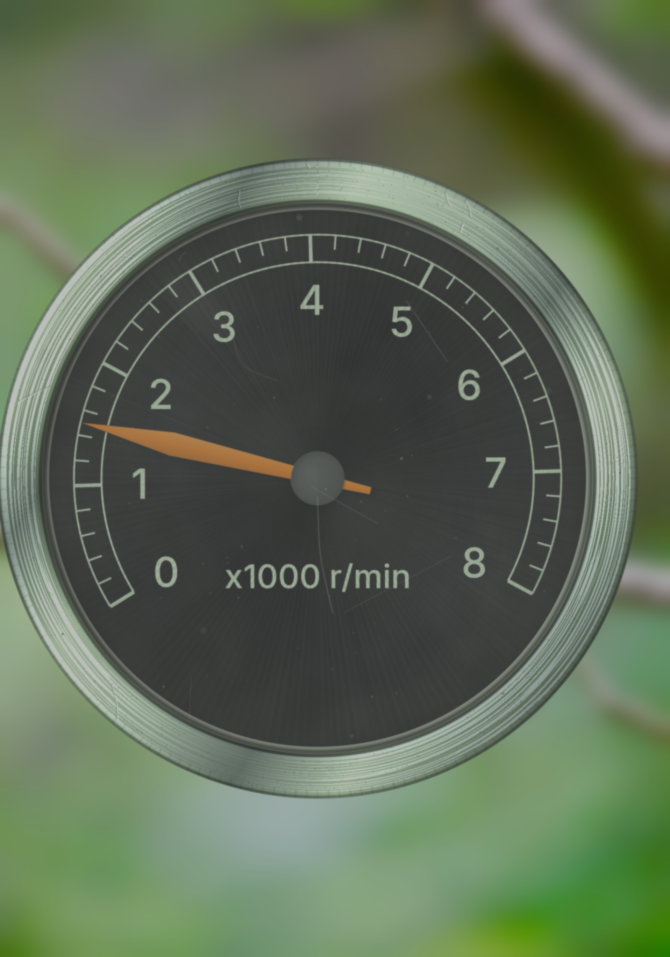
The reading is 1500 rpm
